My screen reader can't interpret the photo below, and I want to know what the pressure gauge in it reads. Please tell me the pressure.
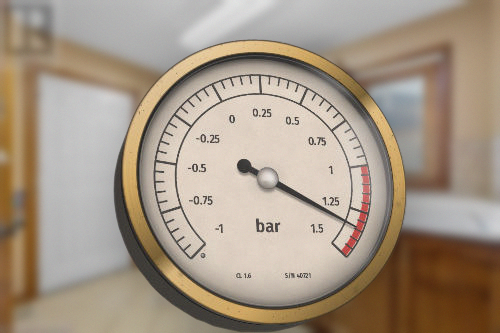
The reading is 1.35 bar
